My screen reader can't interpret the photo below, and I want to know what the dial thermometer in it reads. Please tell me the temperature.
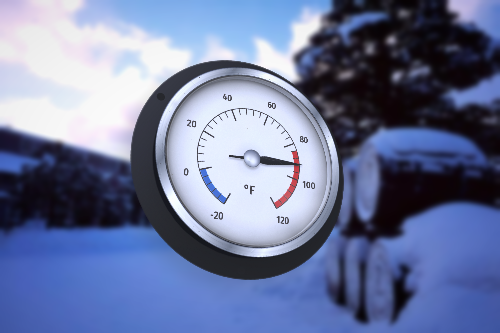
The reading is 92 °F
